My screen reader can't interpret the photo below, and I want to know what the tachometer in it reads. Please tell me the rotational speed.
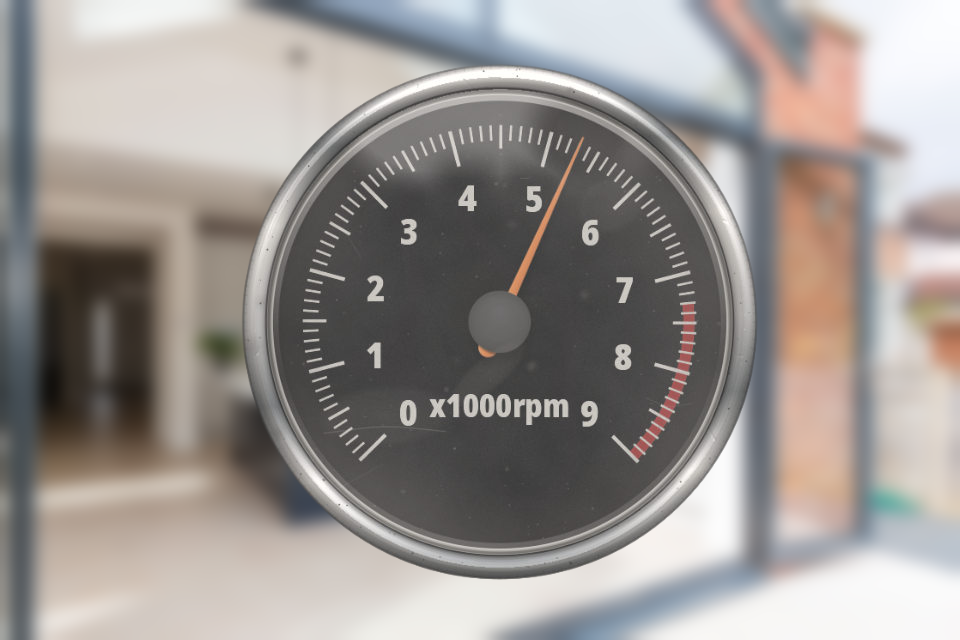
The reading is 5300 rpm
